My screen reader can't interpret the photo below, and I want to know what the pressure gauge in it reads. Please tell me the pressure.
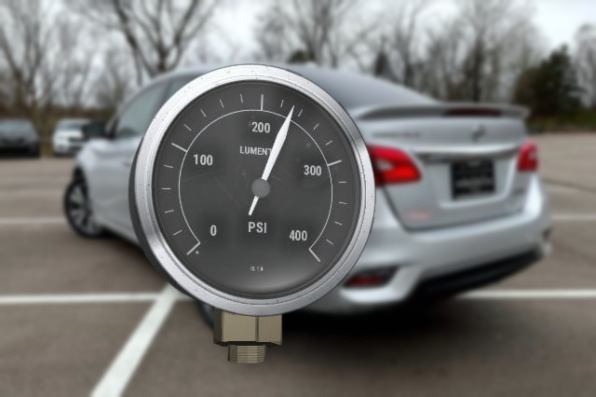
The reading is 230 psi
